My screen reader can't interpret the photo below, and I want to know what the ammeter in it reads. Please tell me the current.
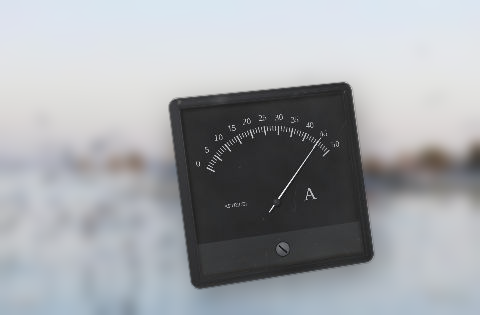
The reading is 45 A
